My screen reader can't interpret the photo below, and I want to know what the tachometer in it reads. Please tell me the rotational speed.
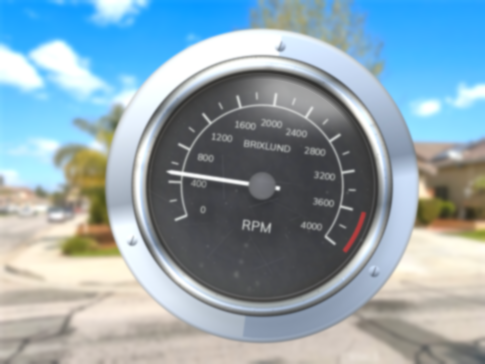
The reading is 500 rpm
